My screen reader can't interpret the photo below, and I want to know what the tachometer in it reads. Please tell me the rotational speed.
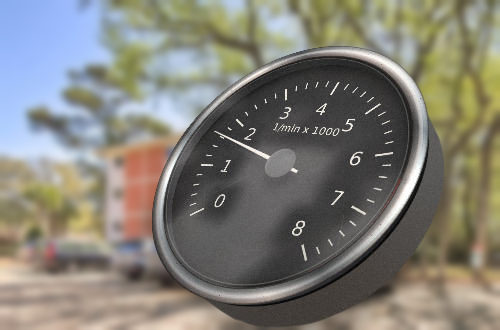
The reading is 1600 rpm
